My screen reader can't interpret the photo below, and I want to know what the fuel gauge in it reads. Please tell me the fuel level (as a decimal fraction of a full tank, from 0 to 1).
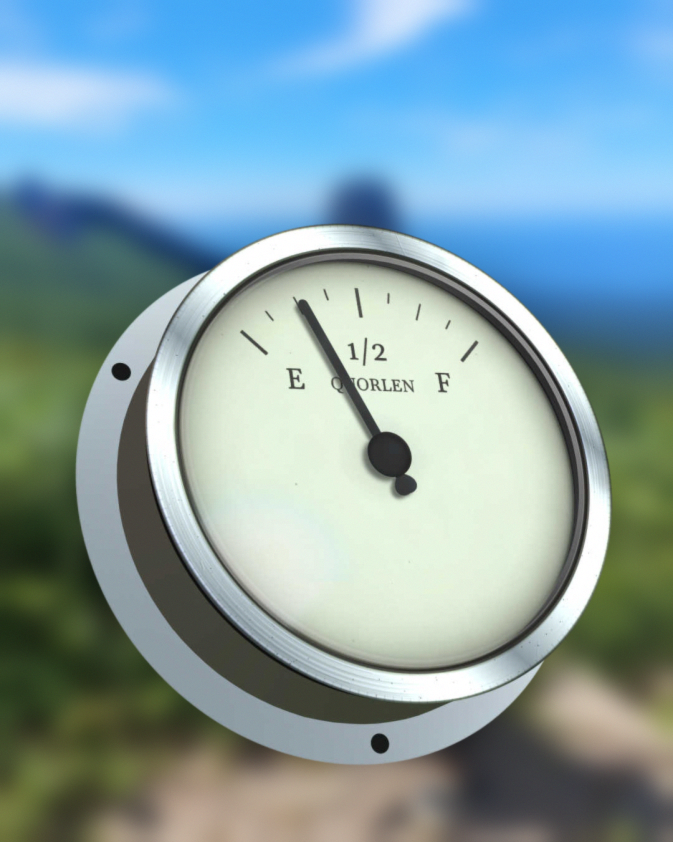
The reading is 0.25
